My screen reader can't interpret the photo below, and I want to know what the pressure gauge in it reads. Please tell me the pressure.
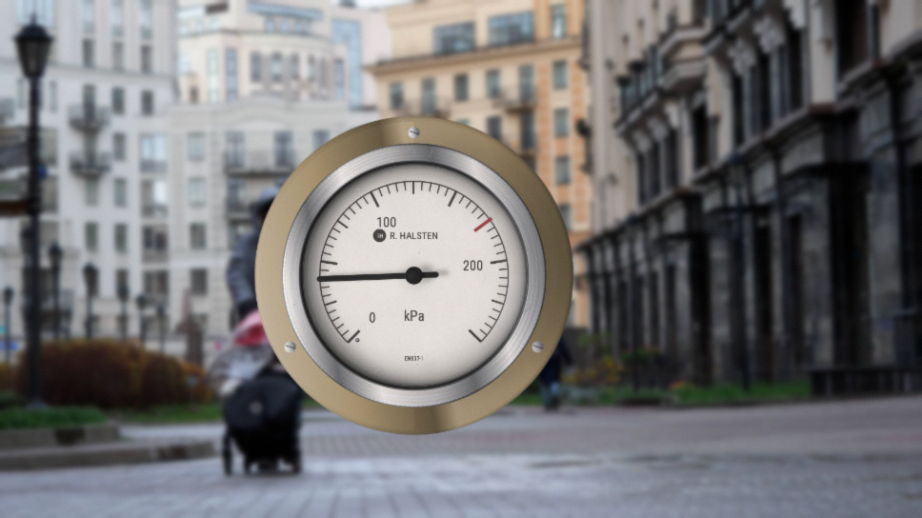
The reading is 40 kPa
